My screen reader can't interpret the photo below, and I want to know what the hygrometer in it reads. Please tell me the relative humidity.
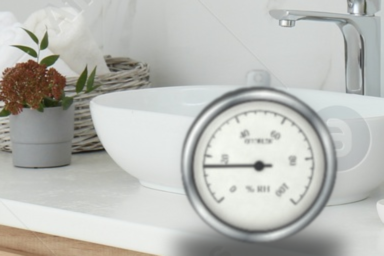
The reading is 16 %
